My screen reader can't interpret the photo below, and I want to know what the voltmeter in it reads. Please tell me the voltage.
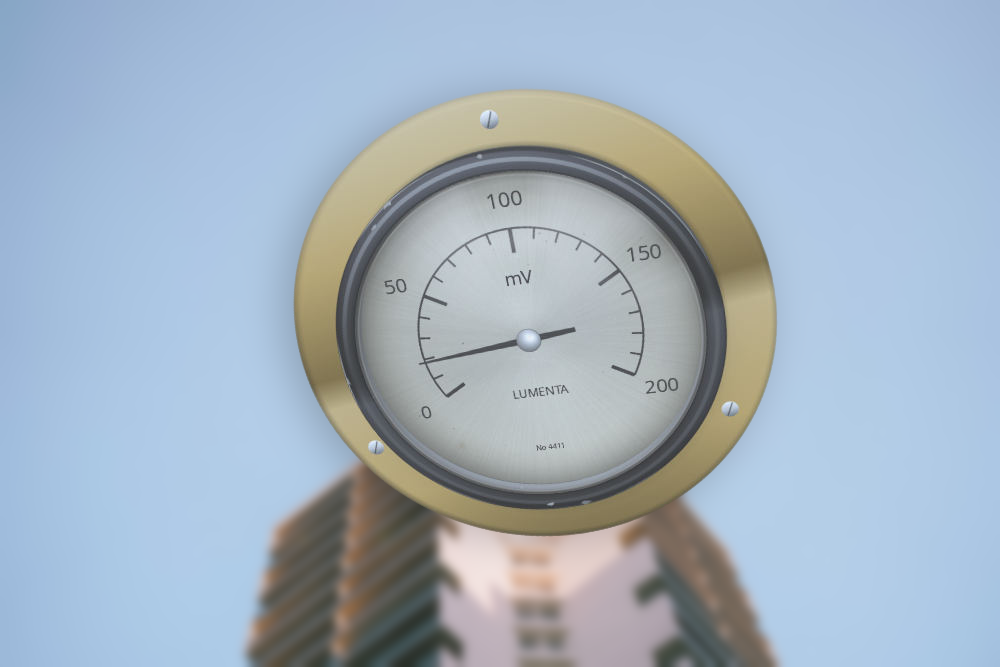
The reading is 20 mV
